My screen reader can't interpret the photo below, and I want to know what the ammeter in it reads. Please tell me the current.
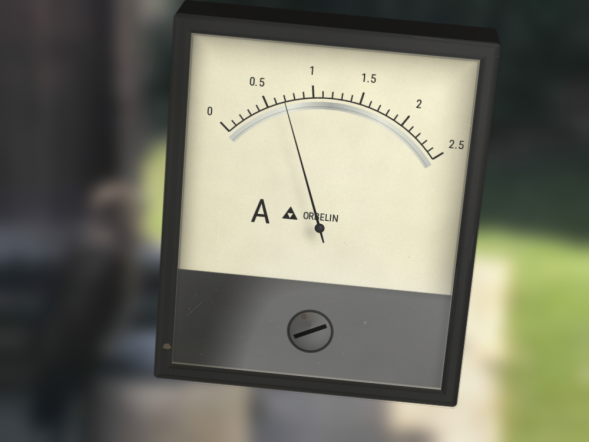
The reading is 0.7 A
